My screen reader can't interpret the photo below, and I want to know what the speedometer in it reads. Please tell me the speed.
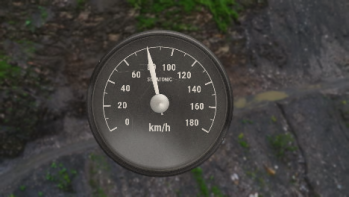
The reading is 80 km/h
